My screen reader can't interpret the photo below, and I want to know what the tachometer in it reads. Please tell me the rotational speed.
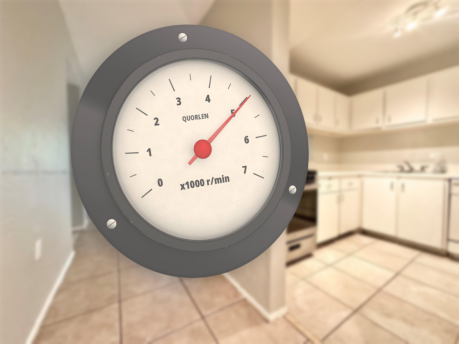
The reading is 5000 rpm
